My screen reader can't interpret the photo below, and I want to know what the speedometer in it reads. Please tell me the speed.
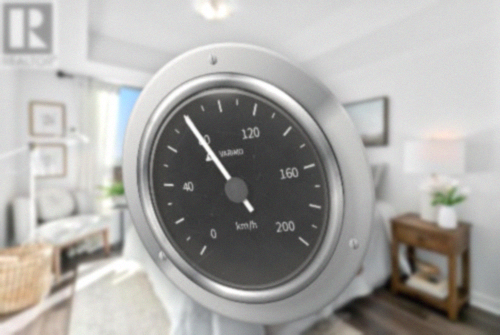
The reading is 80 km/h
